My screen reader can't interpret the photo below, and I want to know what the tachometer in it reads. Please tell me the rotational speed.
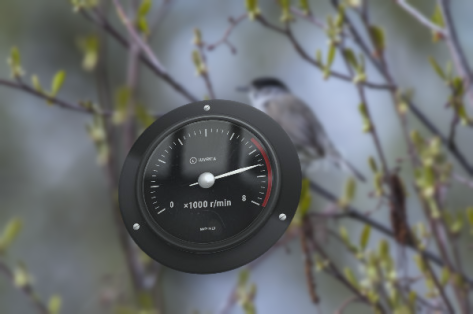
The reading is 6600 rpm
